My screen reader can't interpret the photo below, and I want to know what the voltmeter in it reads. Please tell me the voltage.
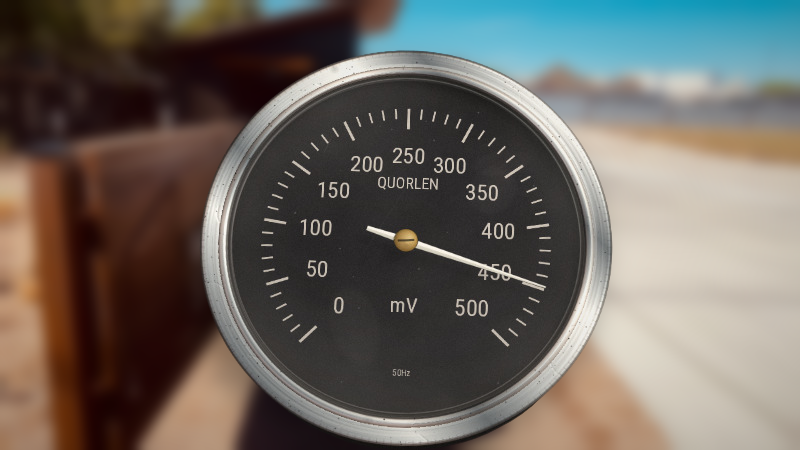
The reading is 450 mV
